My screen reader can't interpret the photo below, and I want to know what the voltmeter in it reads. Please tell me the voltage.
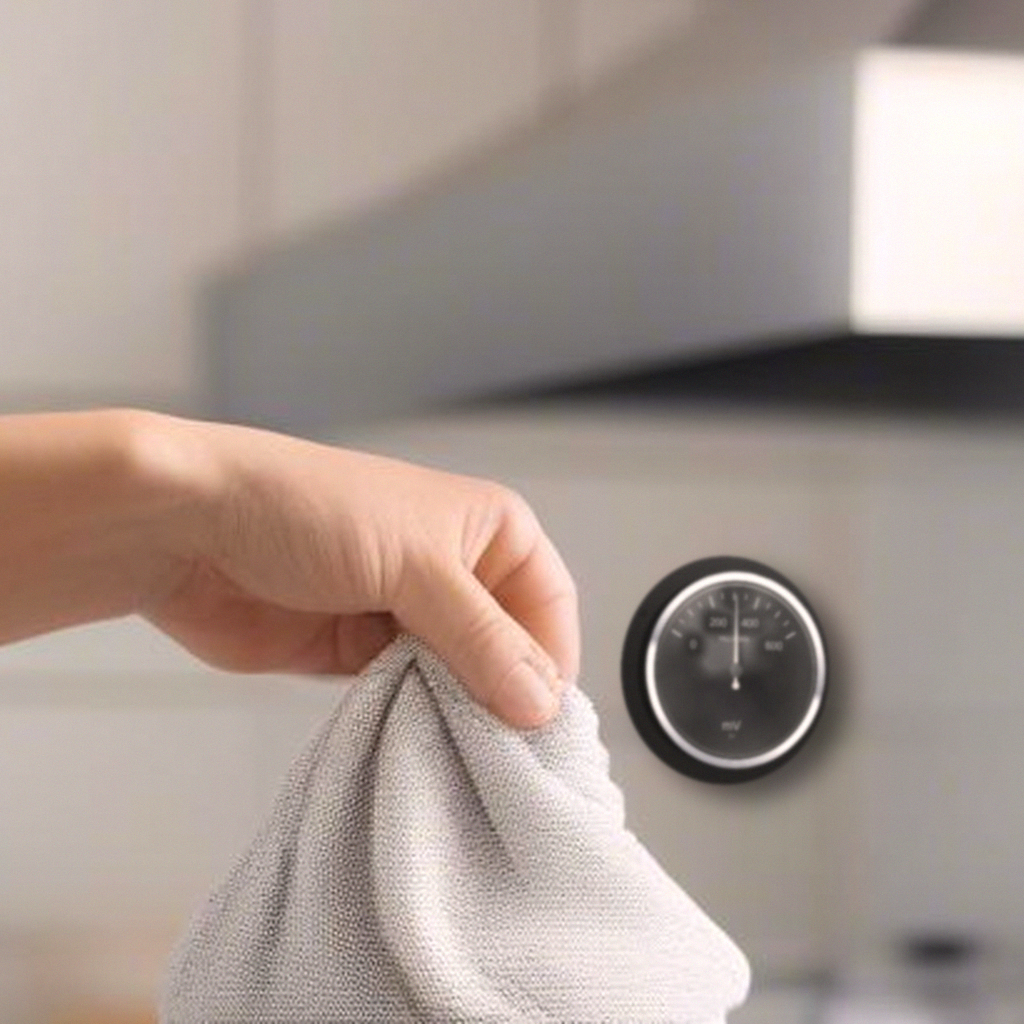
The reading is 300 mV
